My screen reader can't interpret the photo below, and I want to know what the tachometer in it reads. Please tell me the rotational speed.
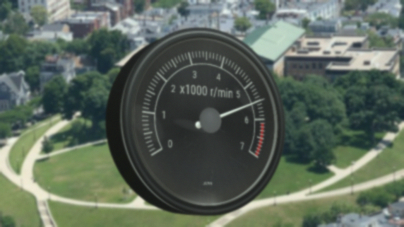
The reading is 5500 rpm
